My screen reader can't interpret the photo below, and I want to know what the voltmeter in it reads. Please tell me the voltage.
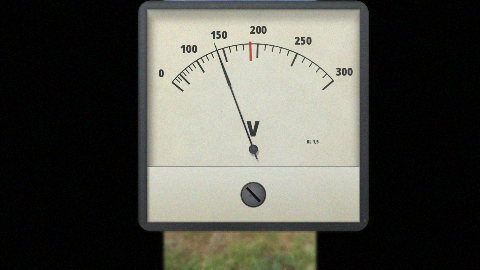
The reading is 140 V
